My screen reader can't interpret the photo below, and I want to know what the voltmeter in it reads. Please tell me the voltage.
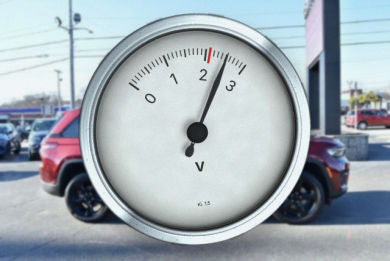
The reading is 2.5 V
